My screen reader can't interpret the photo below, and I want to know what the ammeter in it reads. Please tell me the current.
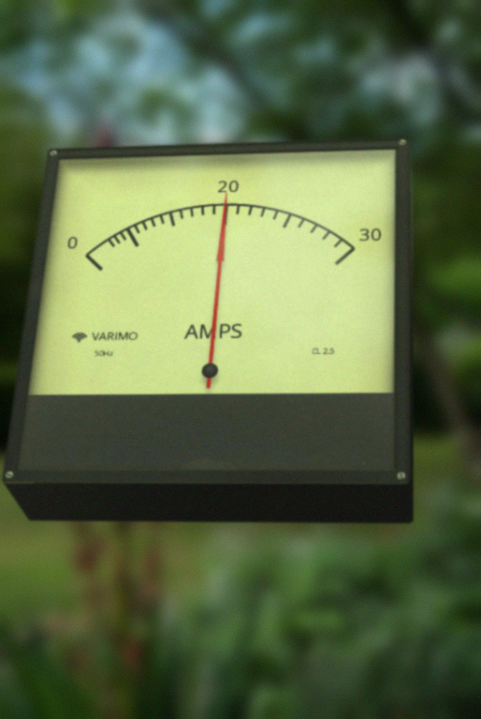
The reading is 20 A
